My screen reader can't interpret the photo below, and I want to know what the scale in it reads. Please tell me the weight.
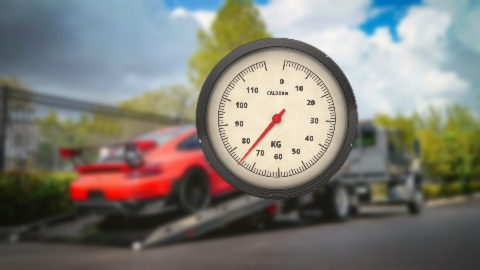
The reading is 75 kg
